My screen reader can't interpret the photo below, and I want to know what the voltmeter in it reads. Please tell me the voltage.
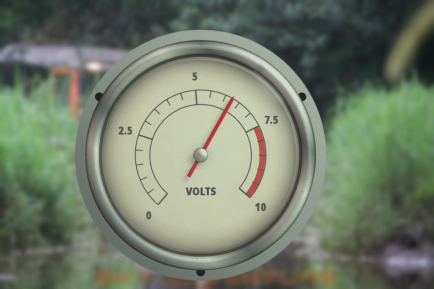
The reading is 6.25 V
